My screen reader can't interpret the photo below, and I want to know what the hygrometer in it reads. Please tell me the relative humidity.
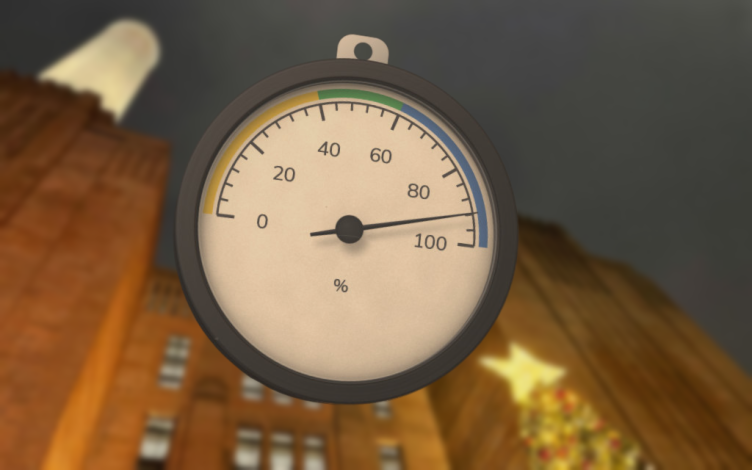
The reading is 92 %
